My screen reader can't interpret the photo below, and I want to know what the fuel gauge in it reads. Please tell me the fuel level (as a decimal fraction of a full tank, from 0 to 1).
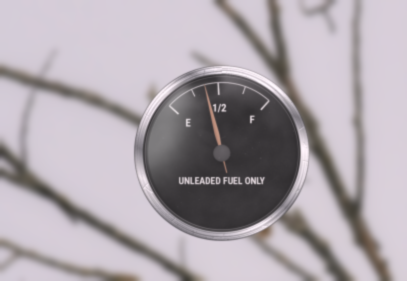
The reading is 0.375
